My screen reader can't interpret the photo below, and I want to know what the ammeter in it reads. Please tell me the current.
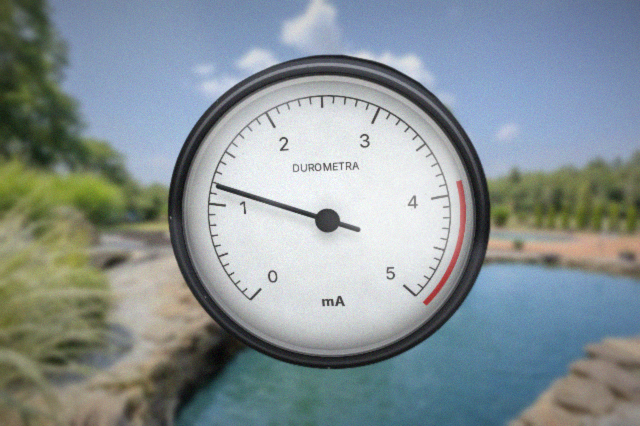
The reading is 1.2 mA
